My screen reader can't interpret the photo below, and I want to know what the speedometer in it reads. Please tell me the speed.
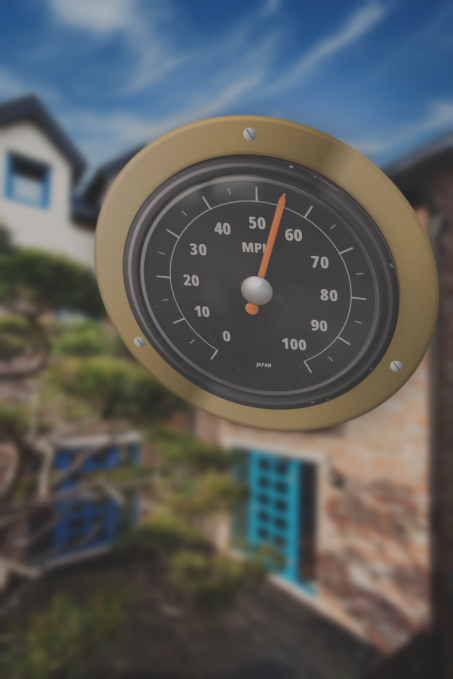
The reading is 55 mph
